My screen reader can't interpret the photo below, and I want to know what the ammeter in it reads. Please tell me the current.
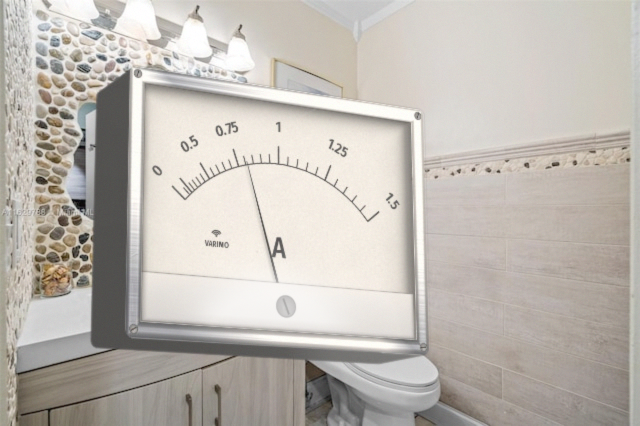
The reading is 0.8 A
